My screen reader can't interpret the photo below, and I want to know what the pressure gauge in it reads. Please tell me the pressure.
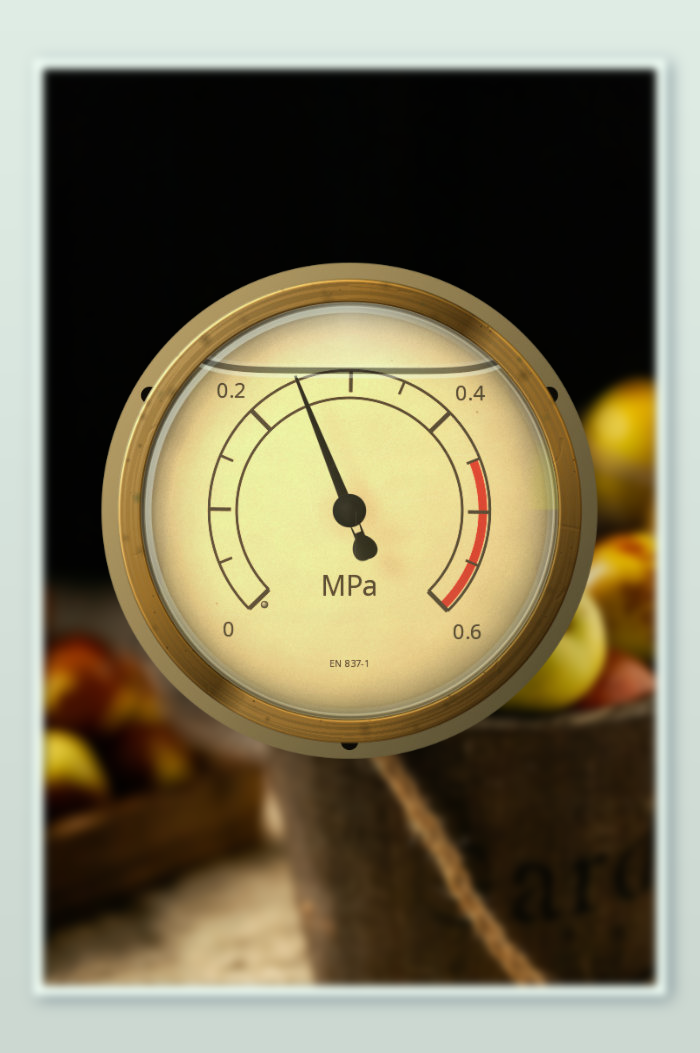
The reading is 0.25 MPa
